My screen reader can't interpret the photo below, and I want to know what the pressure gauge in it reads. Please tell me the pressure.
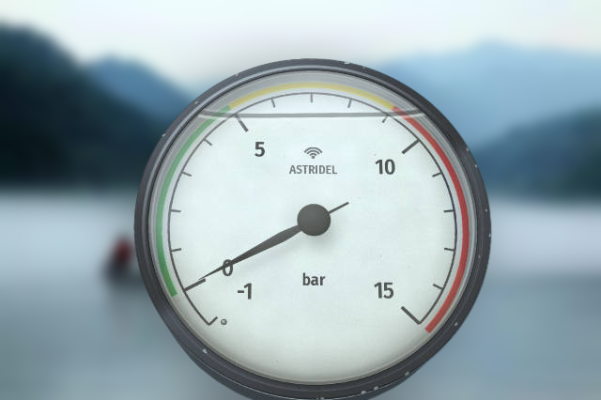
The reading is 0 bar
